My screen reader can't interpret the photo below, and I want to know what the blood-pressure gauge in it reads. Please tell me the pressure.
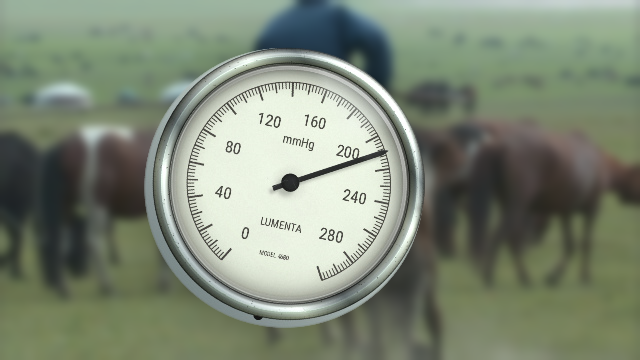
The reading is 210 mmHg
